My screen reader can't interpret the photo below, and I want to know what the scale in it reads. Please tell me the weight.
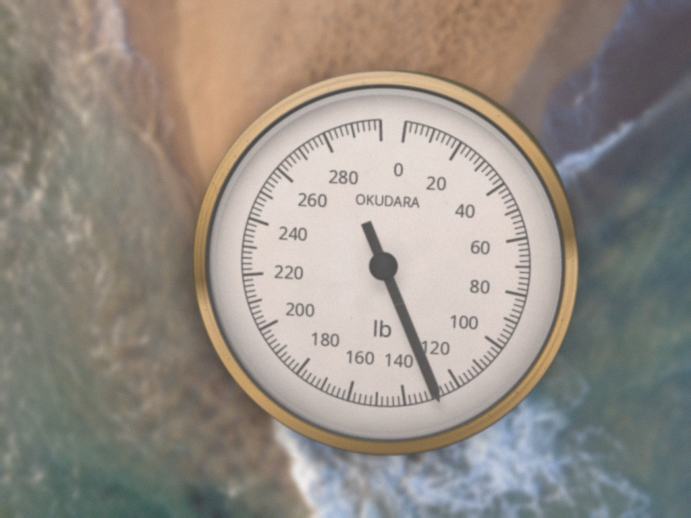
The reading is 128 lb
